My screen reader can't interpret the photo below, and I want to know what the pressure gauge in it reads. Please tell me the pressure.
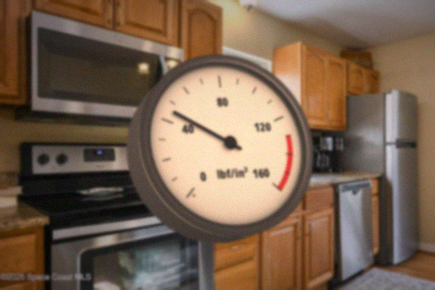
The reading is 45 psi
